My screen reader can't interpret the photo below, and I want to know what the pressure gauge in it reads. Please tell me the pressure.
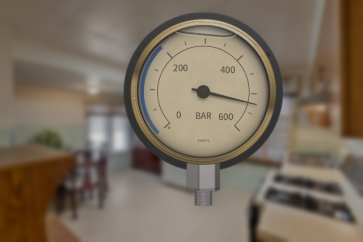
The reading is 525 bar
